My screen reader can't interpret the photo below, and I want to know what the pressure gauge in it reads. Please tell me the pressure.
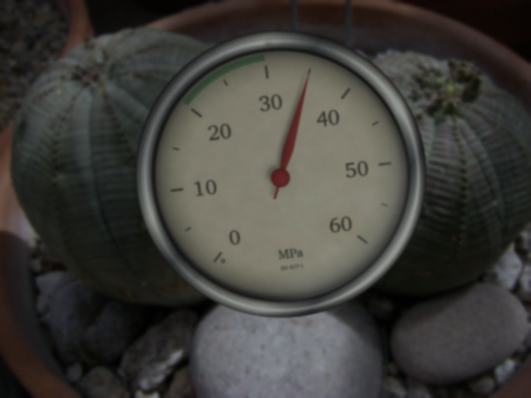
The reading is 35 MPa
